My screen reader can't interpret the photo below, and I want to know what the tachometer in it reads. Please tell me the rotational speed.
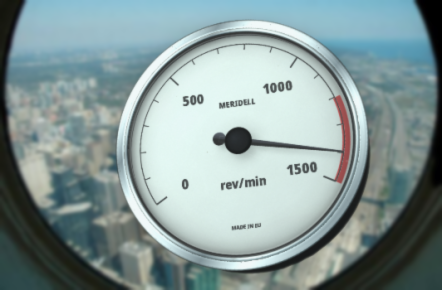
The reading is 1400 rpm
